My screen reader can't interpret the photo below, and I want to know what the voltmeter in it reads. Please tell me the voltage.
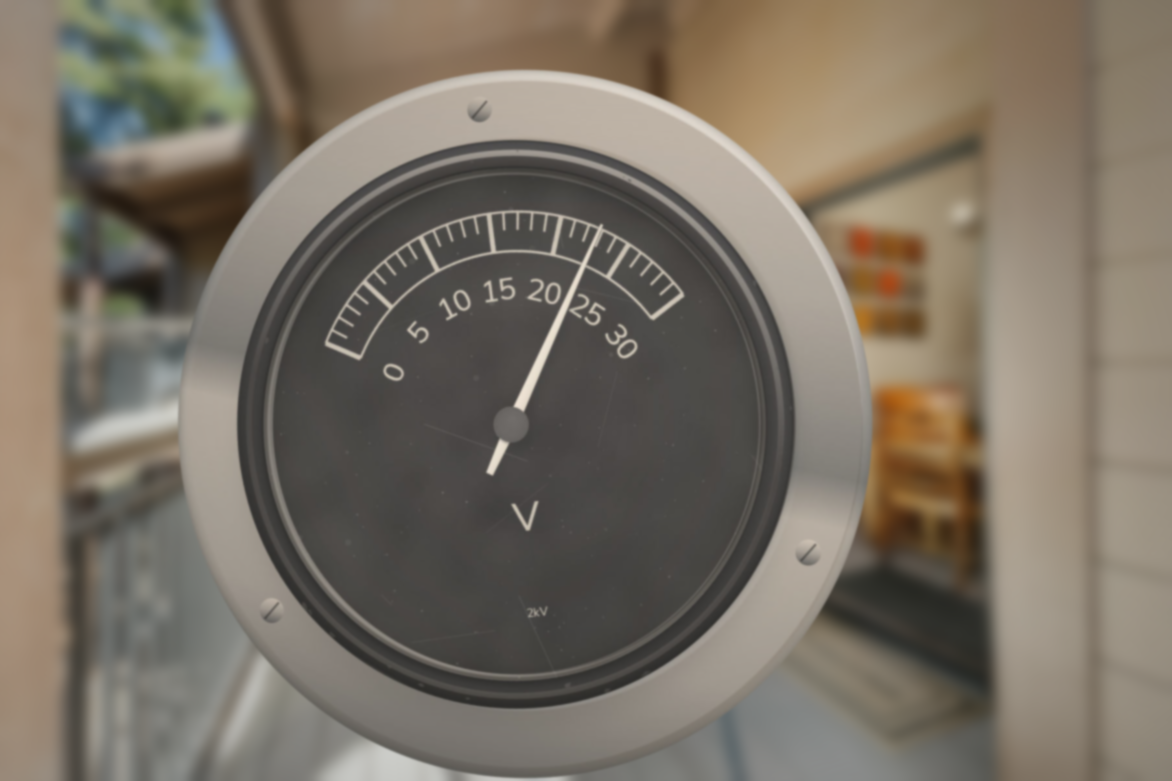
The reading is 23 V
